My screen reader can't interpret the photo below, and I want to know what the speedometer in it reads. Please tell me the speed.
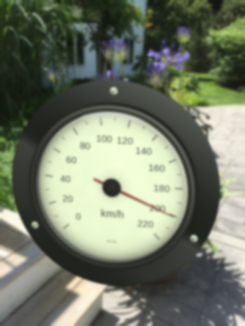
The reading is 200 km/h
